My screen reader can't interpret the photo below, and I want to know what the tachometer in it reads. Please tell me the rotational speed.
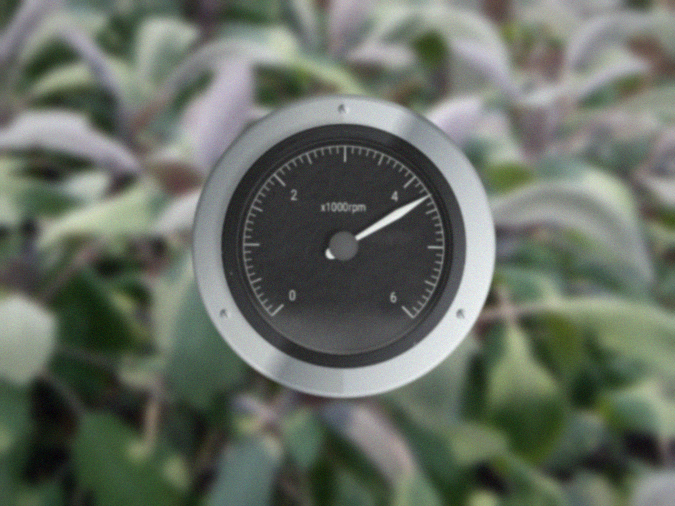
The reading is 4300 rpm
